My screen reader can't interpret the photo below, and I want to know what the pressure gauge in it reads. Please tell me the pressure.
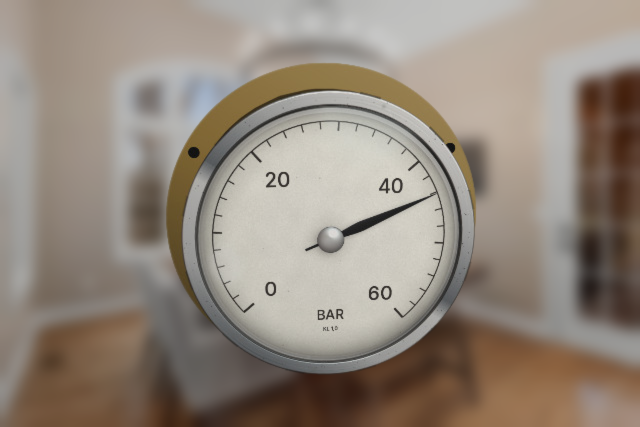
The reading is 44 bar
